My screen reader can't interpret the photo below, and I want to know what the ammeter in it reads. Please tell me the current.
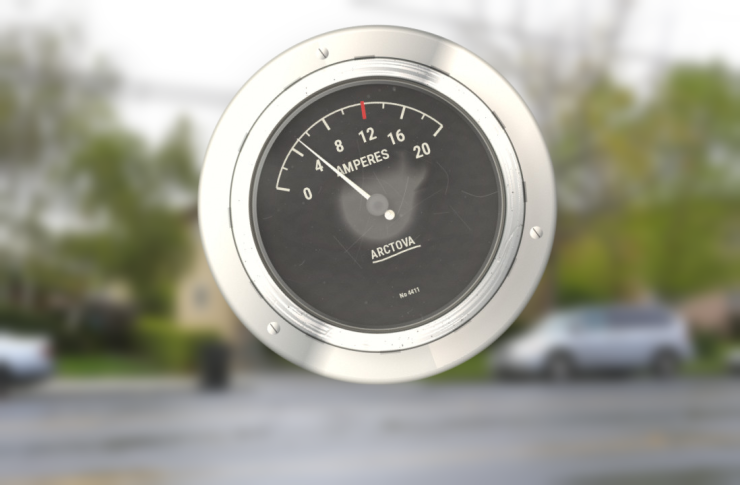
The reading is 5 A
